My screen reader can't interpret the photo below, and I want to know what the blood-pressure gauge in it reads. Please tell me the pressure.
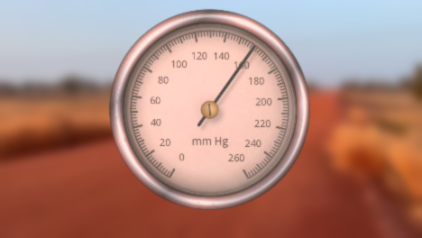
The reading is 160 mmHg
